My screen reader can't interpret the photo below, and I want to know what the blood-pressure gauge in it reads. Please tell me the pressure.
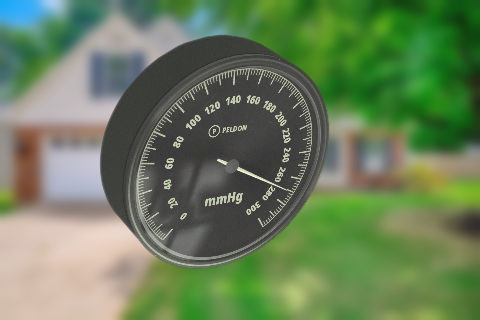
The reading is 270 mmHg
